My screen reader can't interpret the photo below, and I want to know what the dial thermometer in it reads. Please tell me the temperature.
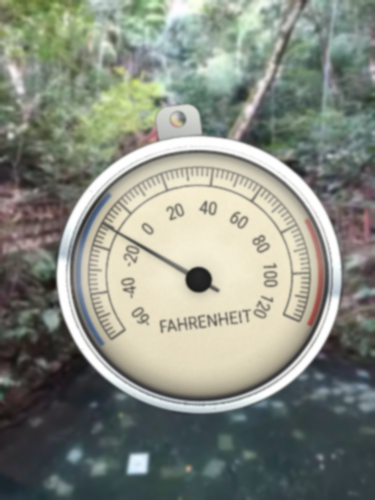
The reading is -10 °F
